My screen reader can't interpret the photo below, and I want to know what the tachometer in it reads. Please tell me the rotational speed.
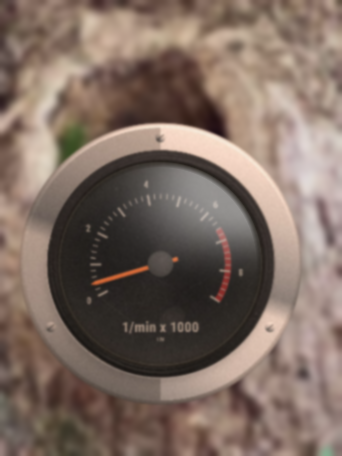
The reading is 400 rpm
